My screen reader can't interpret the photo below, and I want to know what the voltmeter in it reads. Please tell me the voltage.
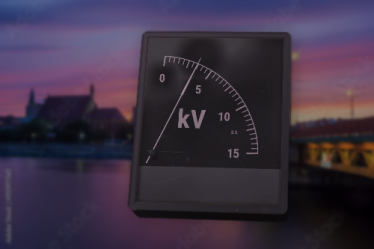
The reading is 3.5 kV
